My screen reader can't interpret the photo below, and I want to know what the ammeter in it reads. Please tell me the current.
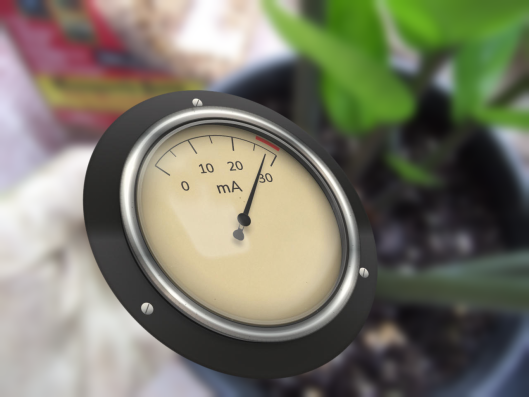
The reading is 27.5 mA
